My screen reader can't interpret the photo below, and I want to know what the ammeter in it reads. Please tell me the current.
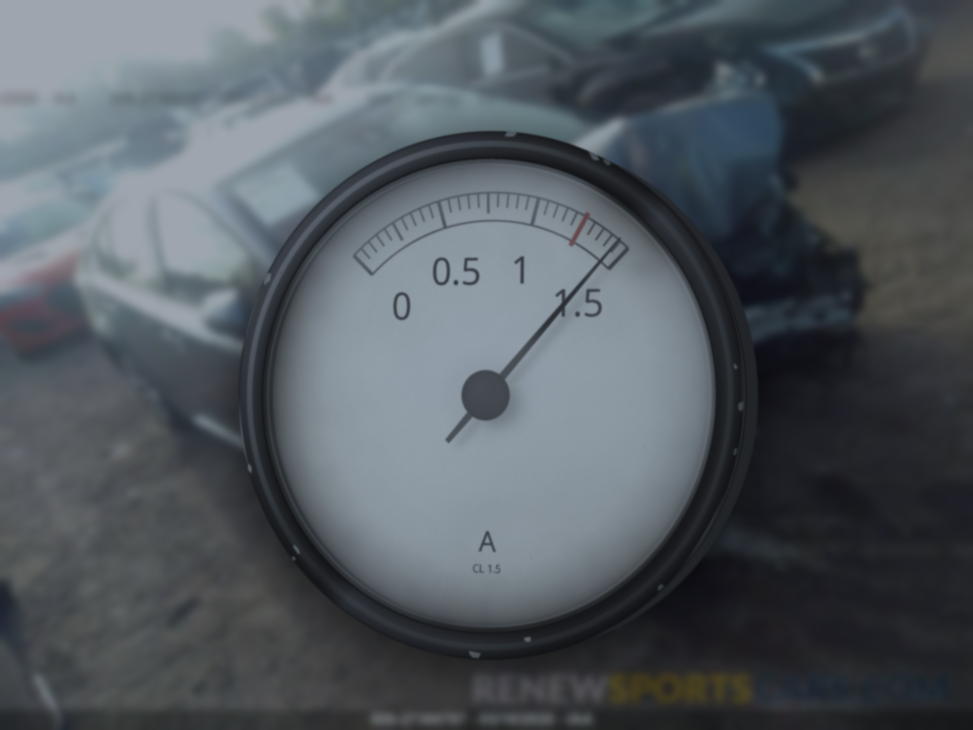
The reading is 1.45 A
